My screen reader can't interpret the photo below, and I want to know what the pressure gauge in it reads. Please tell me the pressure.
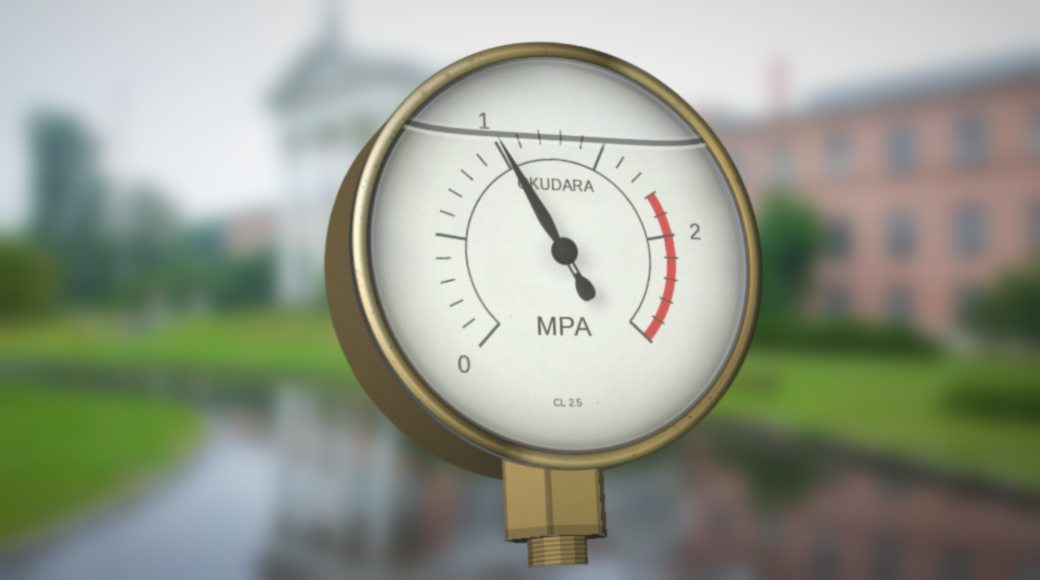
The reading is 1 MPa
